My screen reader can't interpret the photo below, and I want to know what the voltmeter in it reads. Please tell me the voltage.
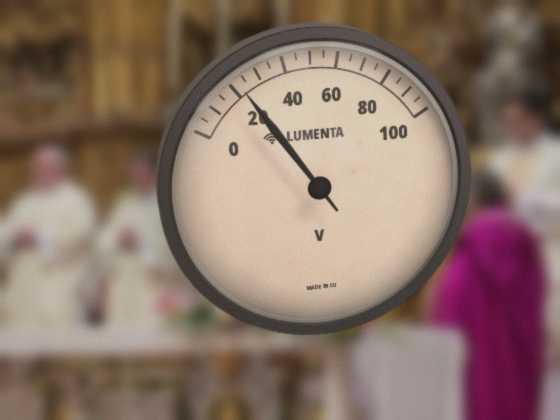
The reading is 22.5 V
